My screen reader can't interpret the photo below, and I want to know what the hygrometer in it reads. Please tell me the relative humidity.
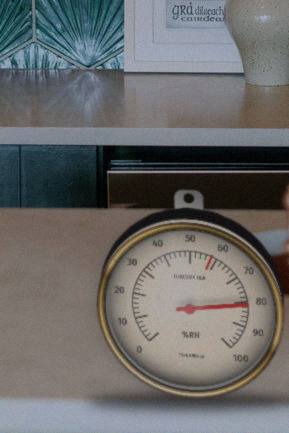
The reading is 80 %
